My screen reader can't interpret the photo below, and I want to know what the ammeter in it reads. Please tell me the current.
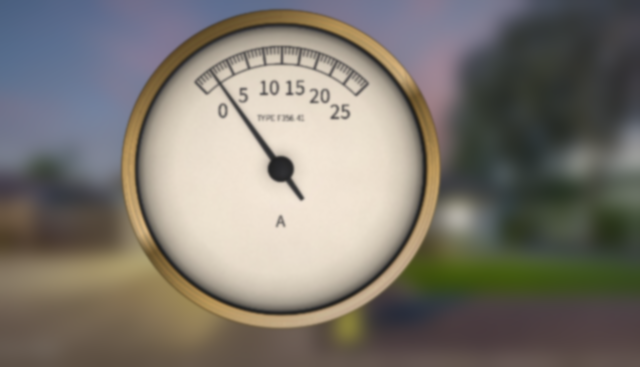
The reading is 2.5 A
